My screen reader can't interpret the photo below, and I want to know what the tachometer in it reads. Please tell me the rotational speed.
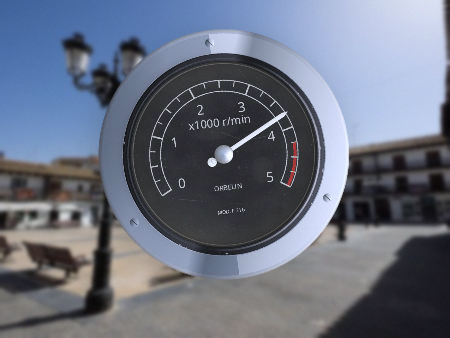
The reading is 3750 rpm
